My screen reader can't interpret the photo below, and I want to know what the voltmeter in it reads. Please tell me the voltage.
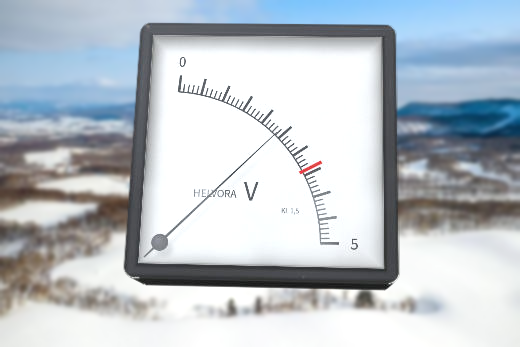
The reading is 2.4 V
